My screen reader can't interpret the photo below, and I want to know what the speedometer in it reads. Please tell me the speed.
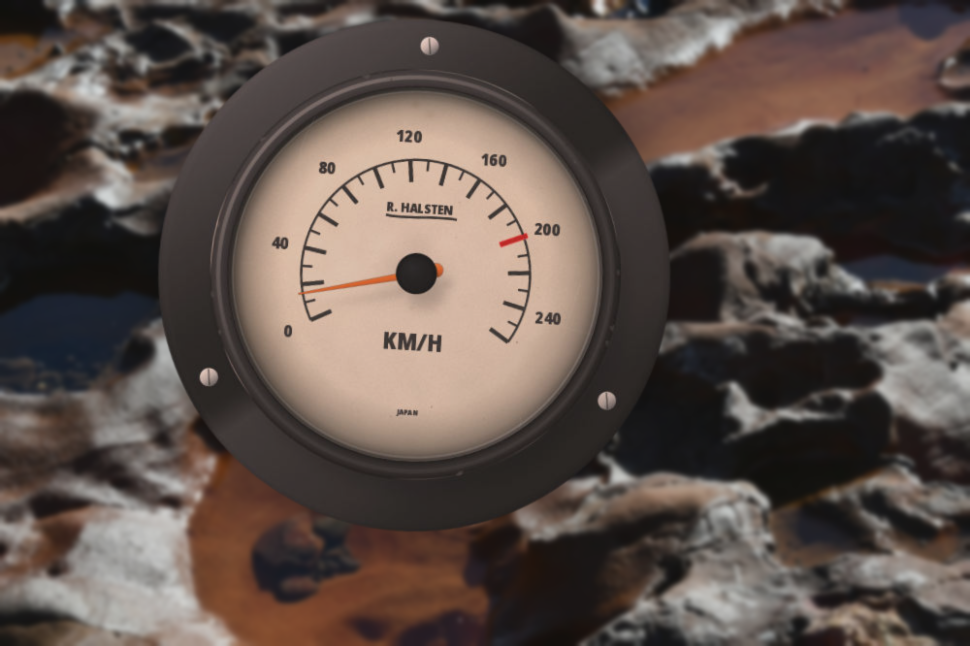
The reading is 15 km/h
